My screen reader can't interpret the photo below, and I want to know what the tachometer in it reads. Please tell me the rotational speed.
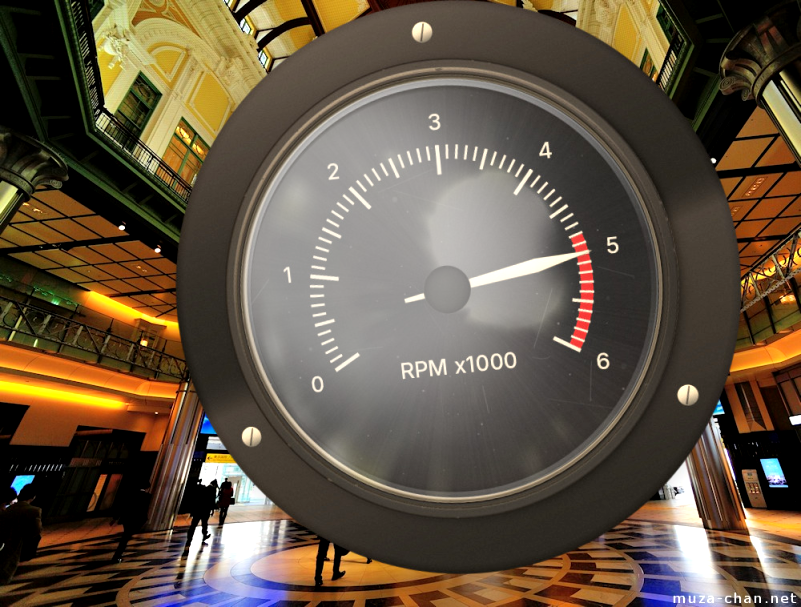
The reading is 5000 rpm
